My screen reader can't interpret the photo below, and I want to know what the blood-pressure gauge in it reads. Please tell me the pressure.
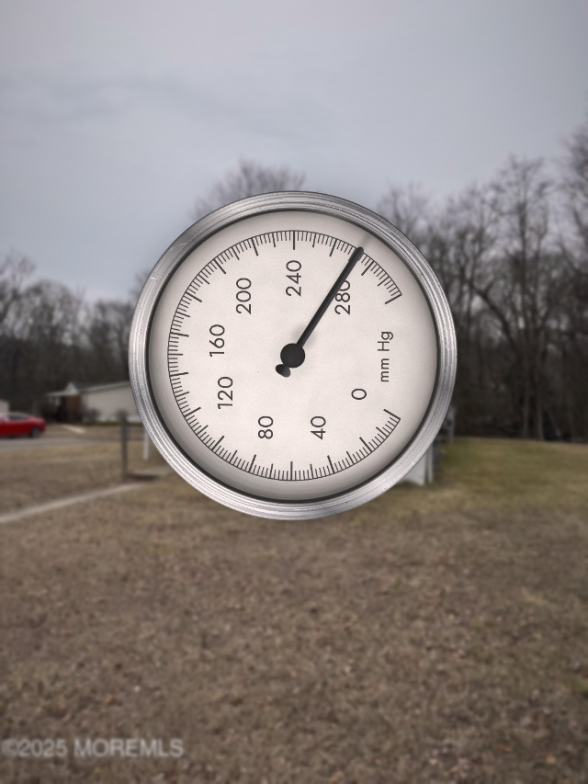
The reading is 272 mmHg
